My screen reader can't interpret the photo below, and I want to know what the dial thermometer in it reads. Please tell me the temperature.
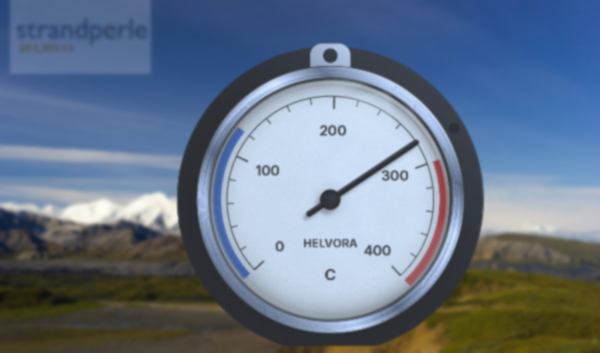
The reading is 280 °C
